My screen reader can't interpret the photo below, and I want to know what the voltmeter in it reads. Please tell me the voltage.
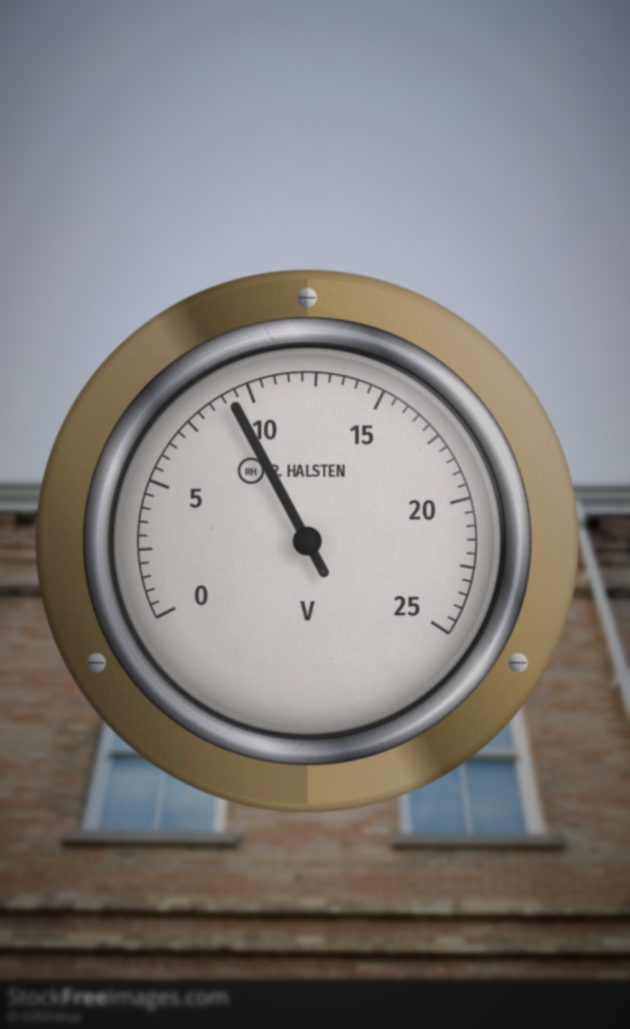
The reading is 9.25 V
